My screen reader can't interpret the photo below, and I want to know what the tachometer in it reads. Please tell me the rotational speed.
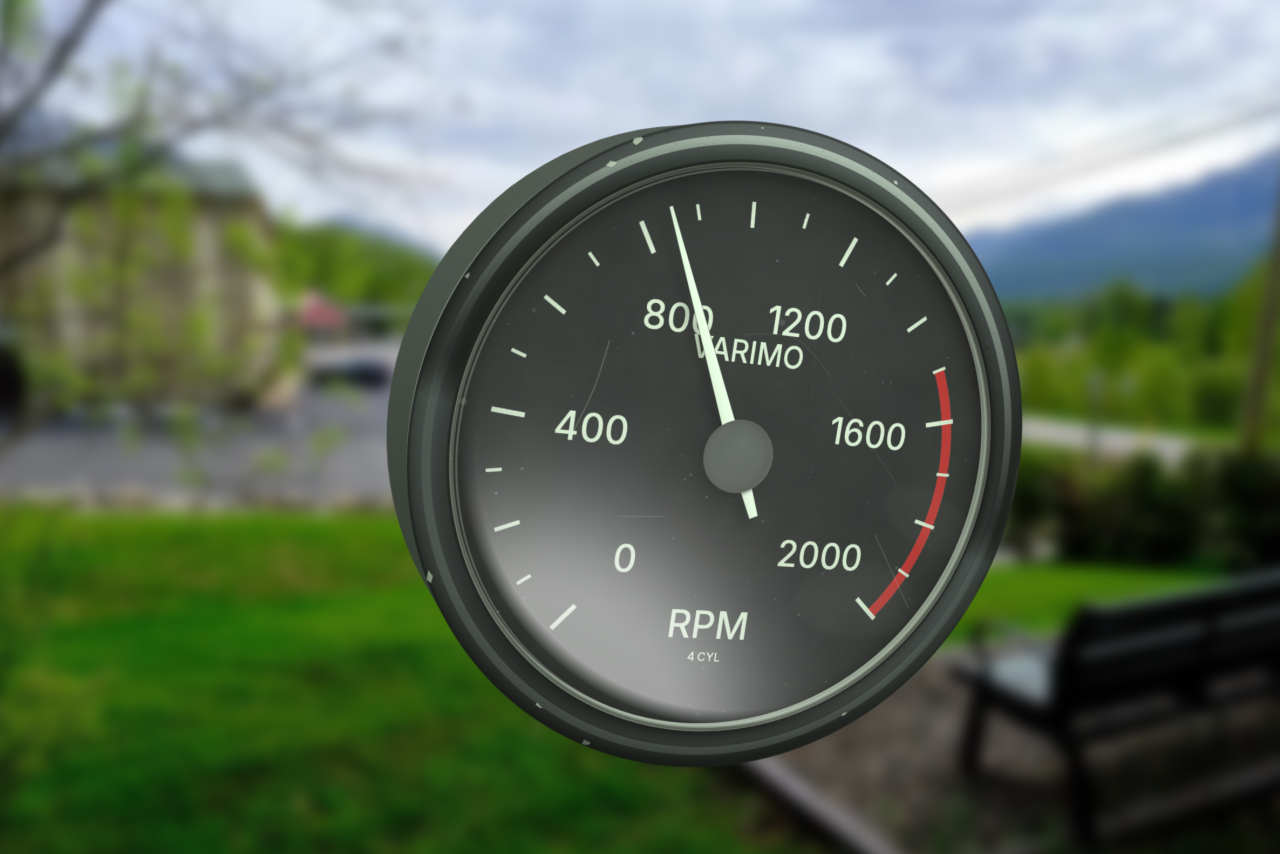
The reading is 850 rpm
